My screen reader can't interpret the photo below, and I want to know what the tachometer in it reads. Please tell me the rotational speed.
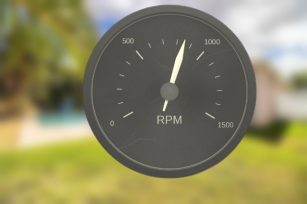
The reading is 850 rpm
